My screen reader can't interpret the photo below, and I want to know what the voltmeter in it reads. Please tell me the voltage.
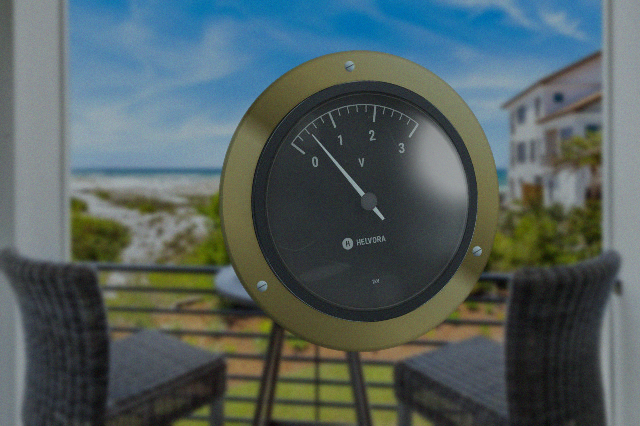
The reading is 0.4 V
